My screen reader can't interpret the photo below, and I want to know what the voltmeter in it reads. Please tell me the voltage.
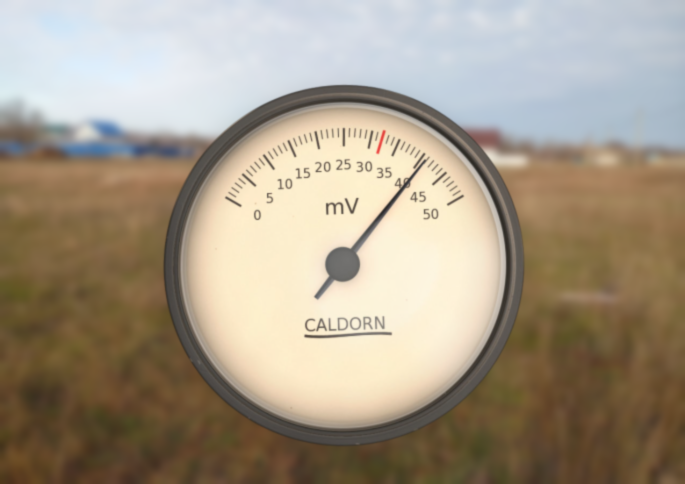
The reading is 41 mV
